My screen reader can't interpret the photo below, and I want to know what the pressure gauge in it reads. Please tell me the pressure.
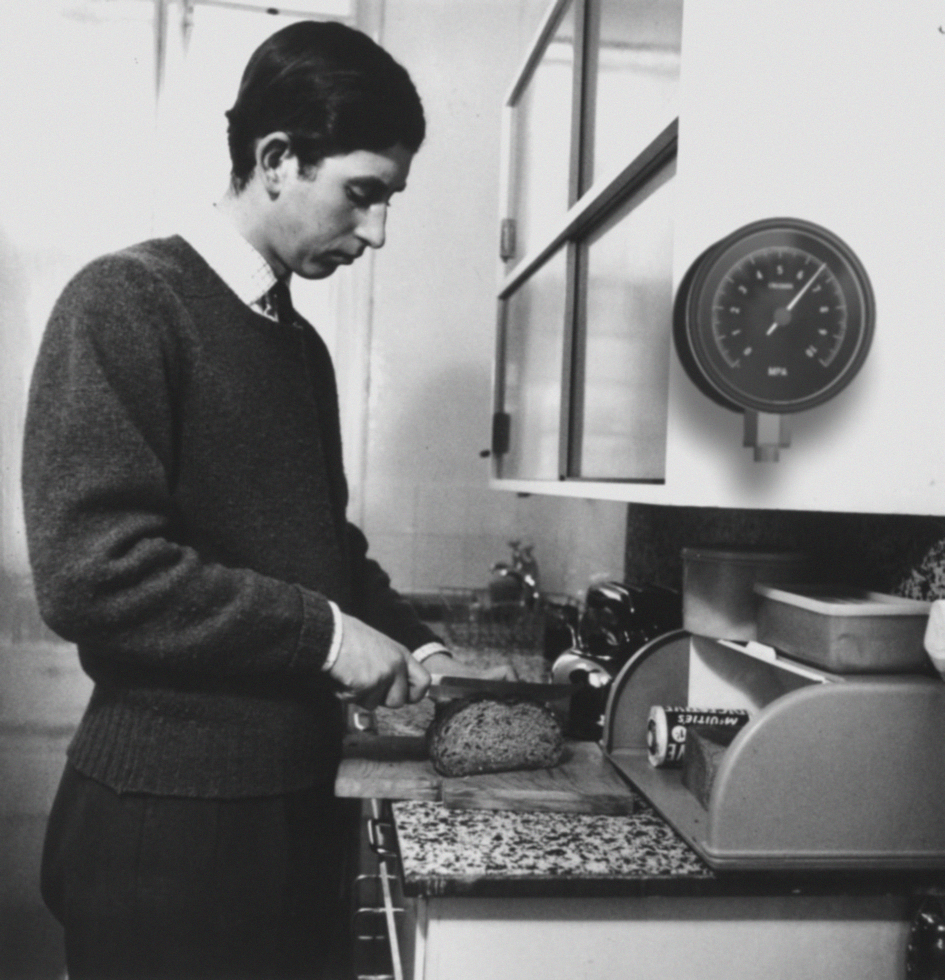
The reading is 6.5 MPa
